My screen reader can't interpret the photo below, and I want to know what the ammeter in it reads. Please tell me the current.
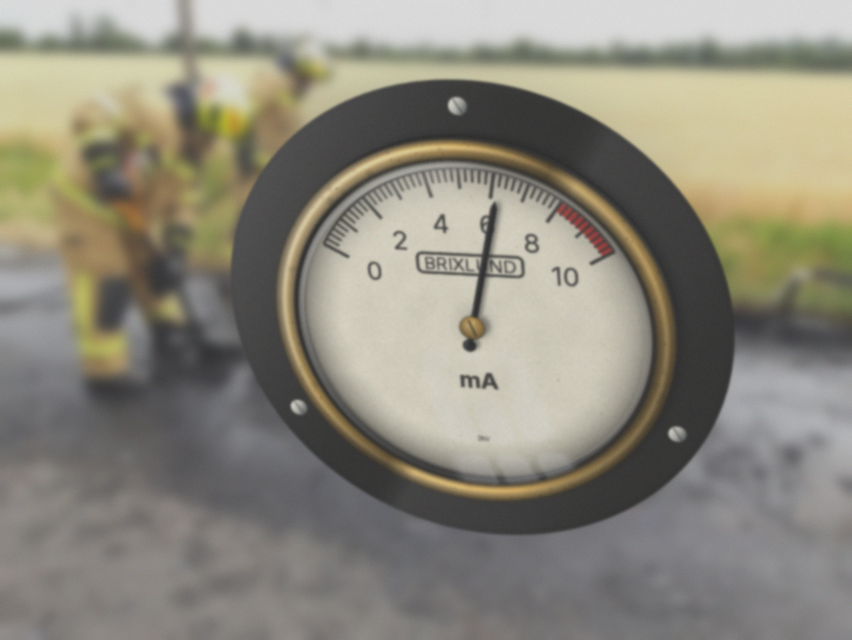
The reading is 6.2 mA
